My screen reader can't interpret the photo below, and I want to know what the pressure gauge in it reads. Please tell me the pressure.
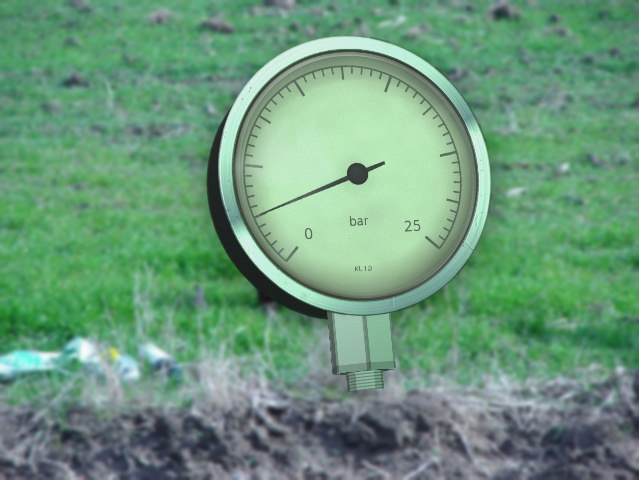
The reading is 2.5 bar
